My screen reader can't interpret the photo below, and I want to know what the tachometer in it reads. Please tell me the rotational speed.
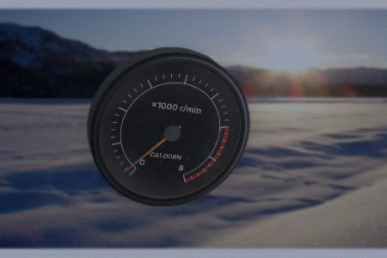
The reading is 200 rpm
